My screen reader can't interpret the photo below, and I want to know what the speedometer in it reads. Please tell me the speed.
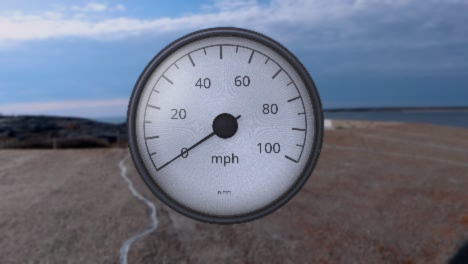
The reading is 0 mph
